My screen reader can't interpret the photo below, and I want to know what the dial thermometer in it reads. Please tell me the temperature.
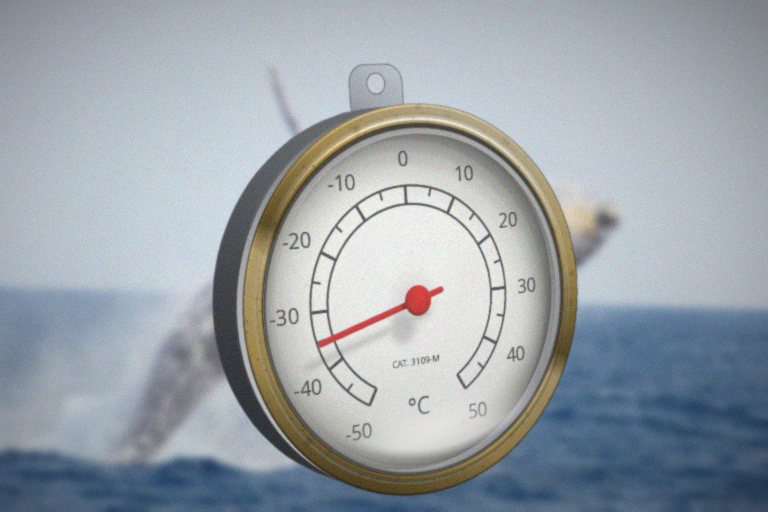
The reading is -35 °C
